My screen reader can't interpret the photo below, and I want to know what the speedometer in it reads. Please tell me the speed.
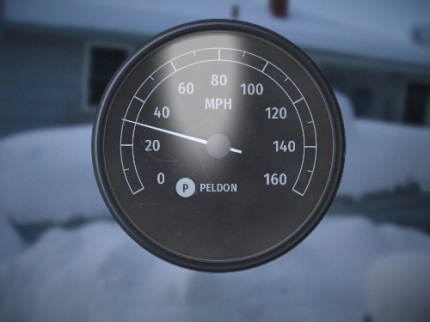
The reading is 30 mph
